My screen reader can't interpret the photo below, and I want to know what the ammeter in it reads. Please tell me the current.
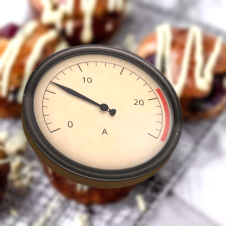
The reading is 6 A
